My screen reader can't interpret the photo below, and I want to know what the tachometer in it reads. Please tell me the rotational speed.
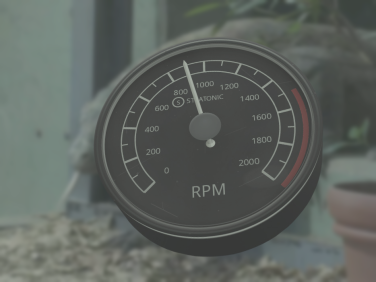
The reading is 900 rpm
